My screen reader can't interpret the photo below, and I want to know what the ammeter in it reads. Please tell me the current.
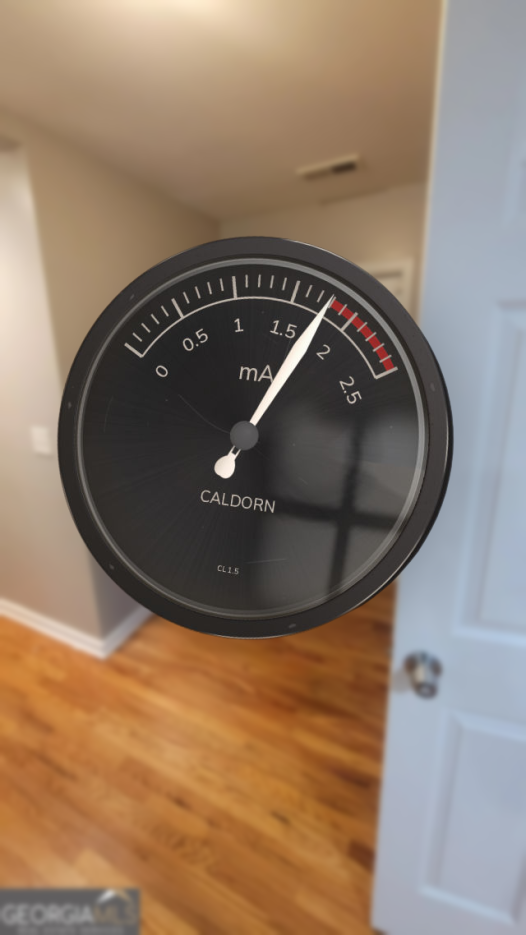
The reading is 1.8 mA
